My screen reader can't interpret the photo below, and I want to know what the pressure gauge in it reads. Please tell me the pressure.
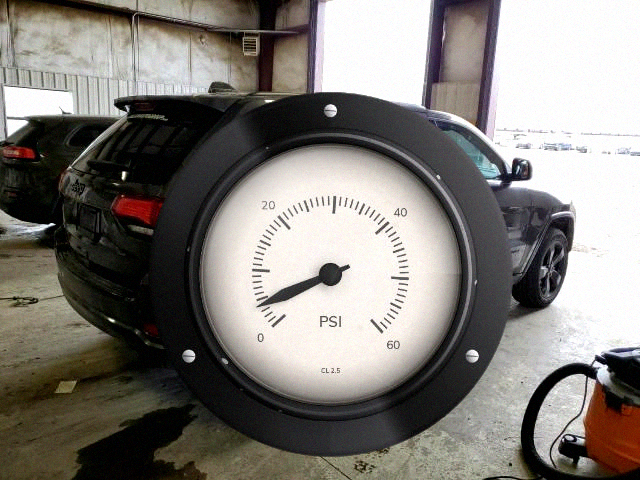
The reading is 4 psi
